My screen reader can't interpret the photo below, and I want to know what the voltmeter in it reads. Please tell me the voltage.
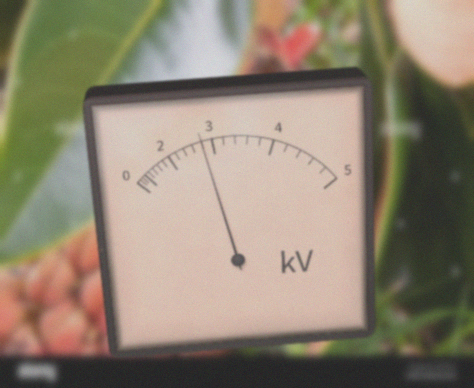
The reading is 2.8 kV
